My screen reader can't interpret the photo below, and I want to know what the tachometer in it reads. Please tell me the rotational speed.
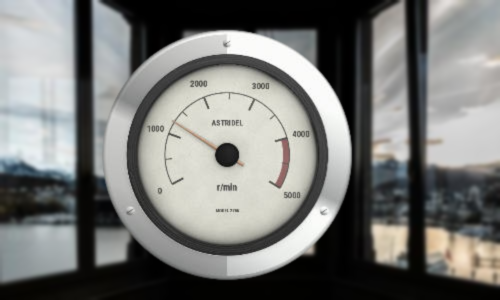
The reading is 1250 rpm
